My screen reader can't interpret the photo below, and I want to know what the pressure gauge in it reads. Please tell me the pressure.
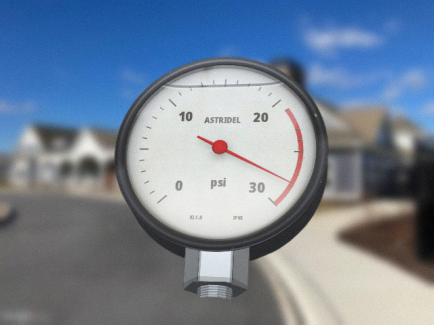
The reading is 28 psi
